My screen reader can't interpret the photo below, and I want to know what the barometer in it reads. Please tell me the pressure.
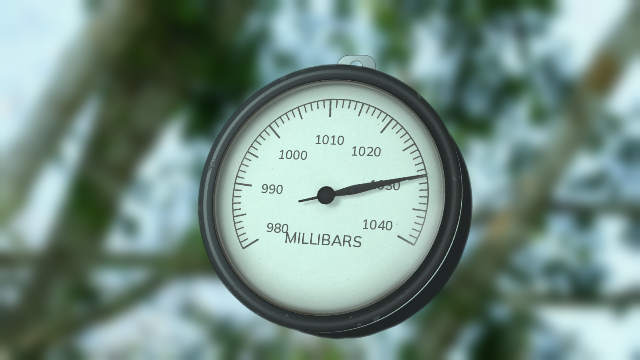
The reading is 1030 mbar
